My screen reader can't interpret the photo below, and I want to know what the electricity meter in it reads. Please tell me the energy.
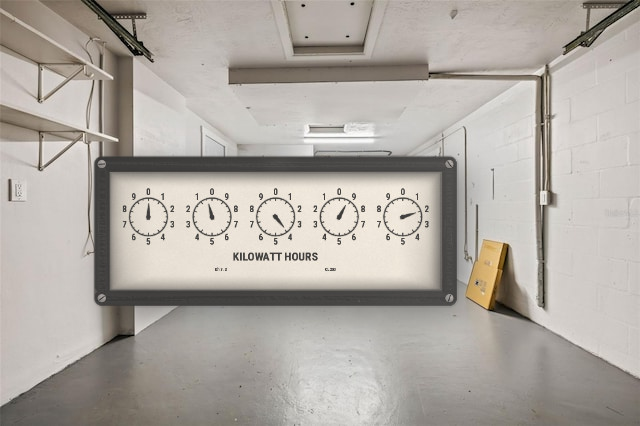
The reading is 392 kWh
